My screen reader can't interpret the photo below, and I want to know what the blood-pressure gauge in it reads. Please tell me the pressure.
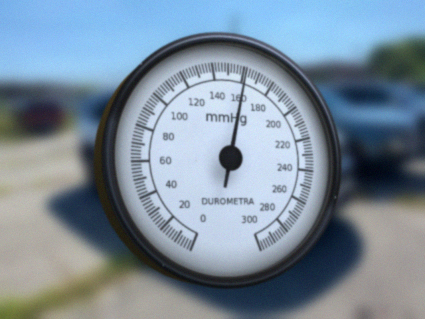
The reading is 160 mmHg
